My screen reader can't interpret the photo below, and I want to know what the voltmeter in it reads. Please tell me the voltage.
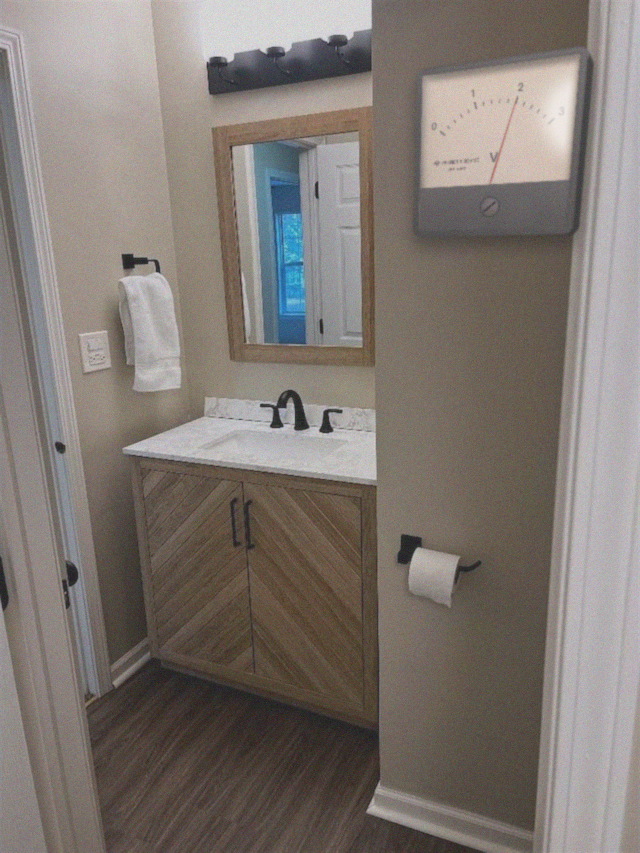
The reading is 2 V
